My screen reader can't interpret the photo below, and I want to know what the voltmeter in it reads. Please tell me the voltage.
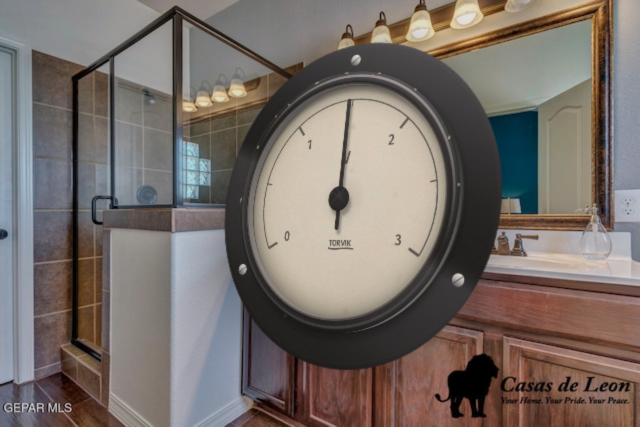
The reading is 1.5 V
